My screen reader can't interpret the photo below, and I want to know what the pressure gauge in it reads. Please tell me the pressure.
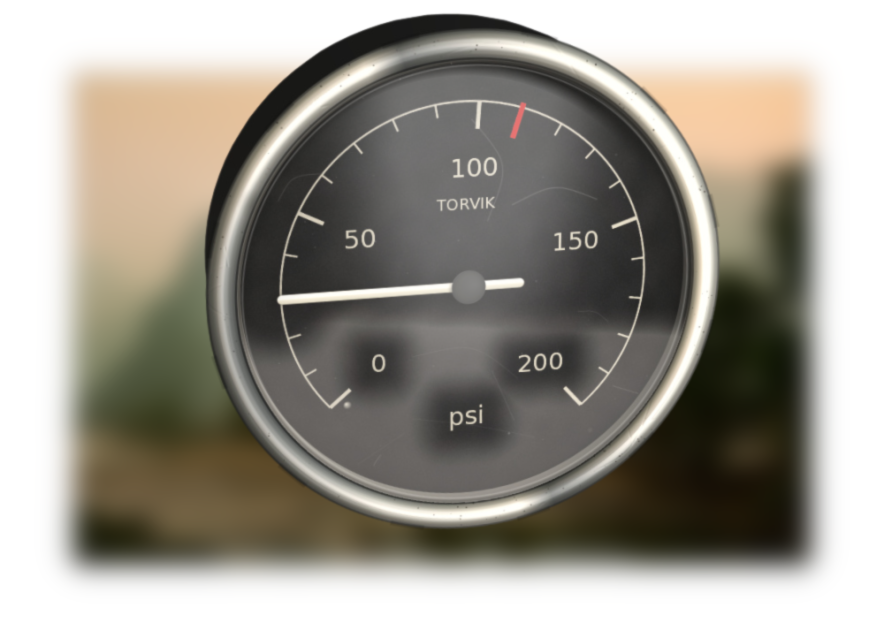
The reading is 30 psi
